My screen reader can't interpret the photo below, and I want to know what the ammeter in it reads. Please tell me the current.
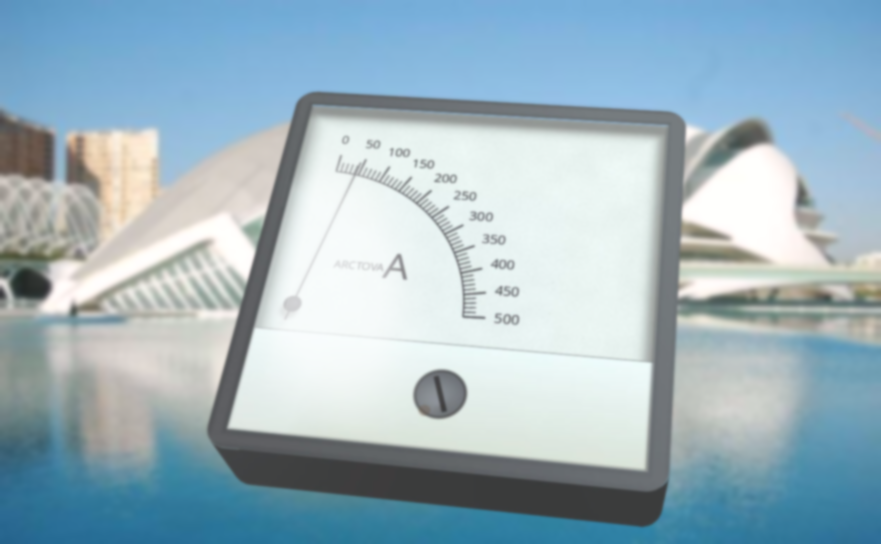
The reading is 50 A
